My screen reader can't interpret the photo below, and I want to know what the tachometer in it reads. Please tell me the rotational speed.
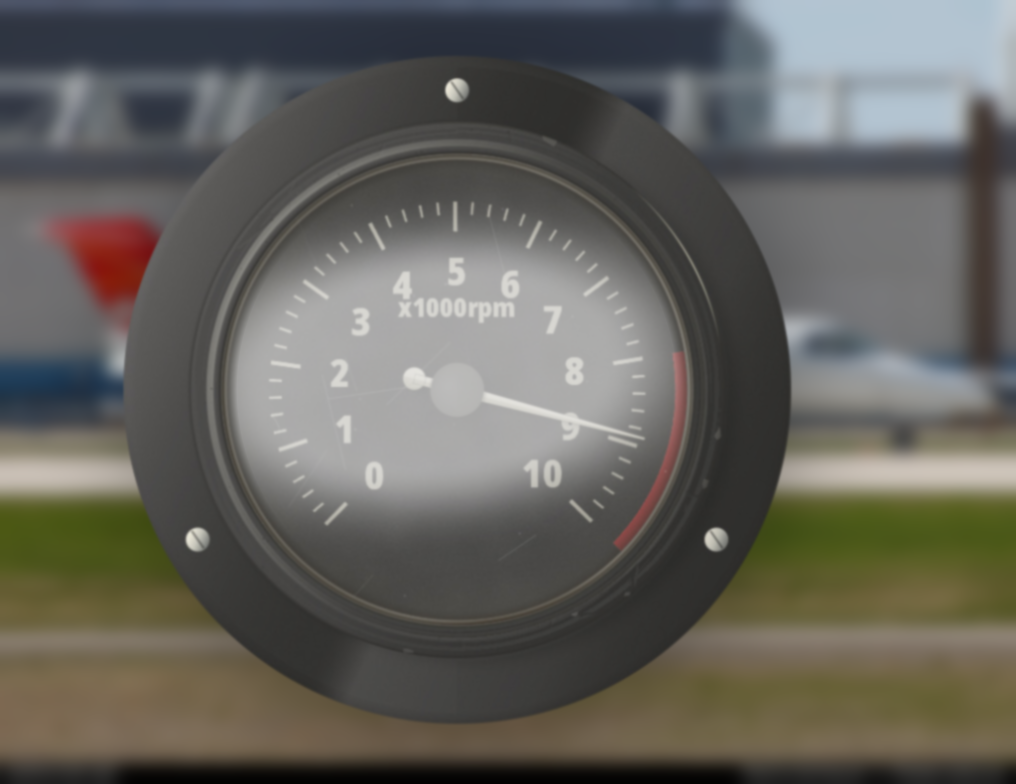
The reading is 8900 rpm
